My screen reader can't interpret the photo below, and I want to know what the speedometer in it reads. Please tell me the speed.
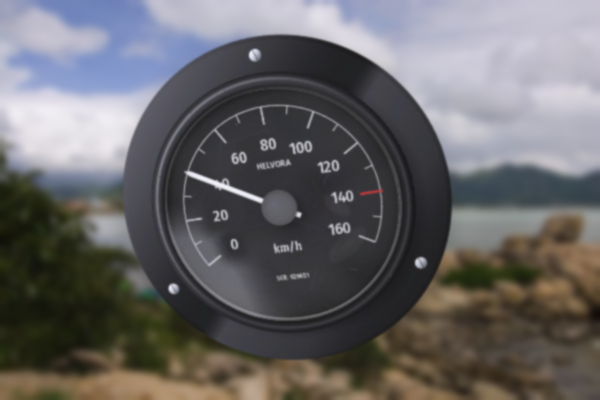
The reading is 40 km/h
